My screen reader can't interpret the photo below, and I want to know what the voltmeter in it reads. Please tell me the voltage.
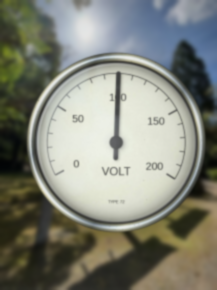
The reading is 100 V
